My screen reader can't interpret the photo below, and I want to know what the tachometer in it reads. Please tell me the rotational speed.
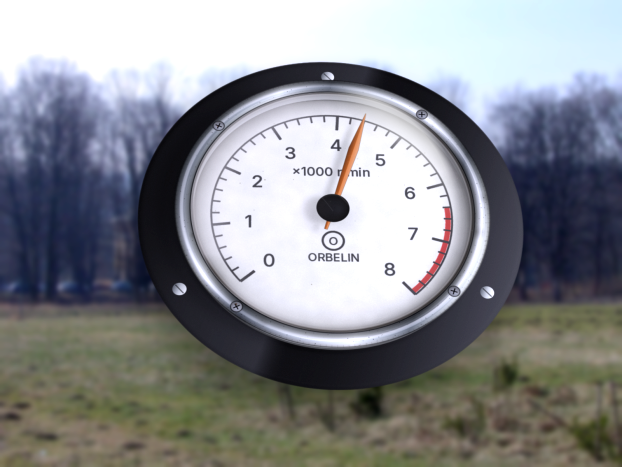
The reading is 4400 rpm
